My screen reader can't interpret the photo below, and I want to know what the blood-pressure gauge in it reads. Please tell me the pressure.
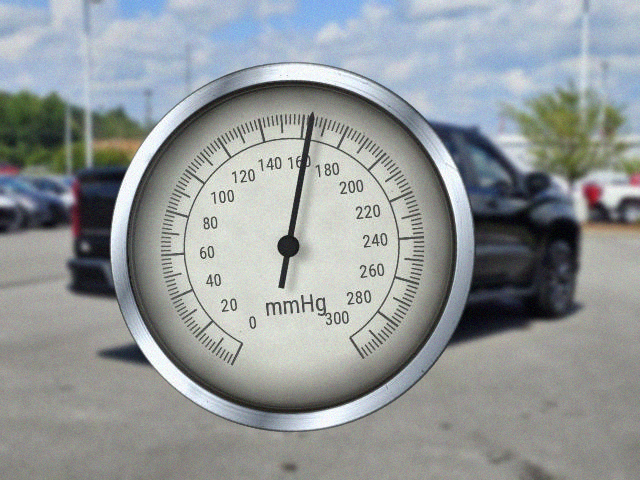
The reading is 164 mmHg
